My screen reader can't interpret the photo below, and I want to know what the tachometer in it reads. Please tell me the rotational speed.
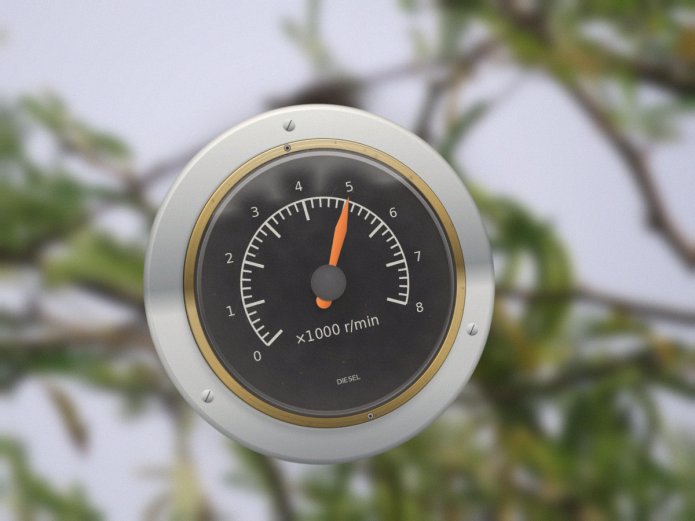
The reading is 5000 rpm
